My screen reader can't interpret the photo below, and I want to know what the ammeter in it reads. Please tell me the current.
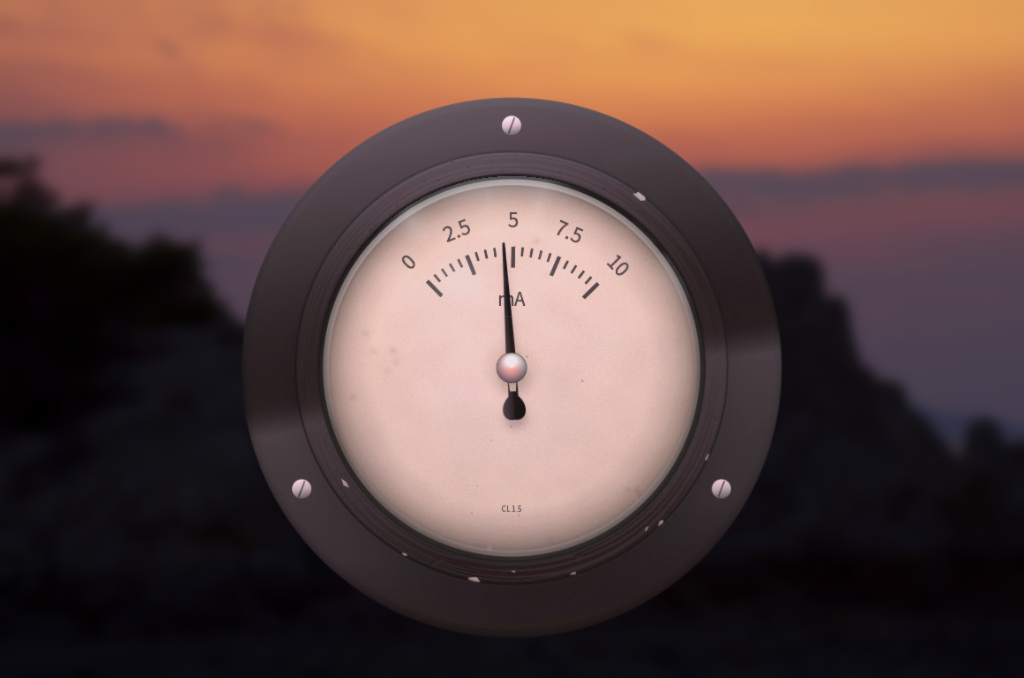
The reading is 4.5 mA
